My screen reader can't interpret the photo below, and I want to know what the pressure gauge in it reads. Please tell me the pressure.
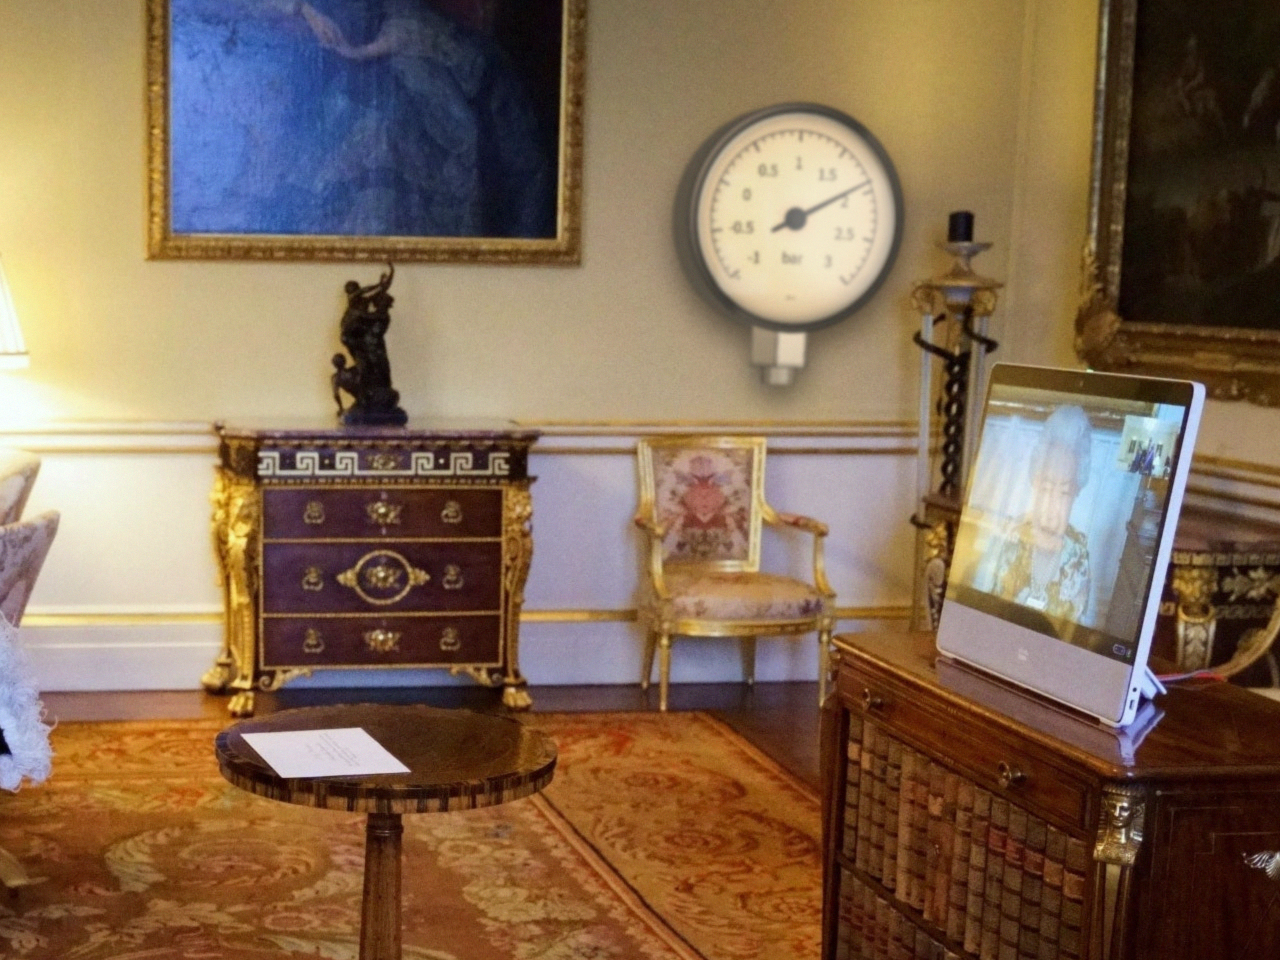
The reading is 1.9 bar
